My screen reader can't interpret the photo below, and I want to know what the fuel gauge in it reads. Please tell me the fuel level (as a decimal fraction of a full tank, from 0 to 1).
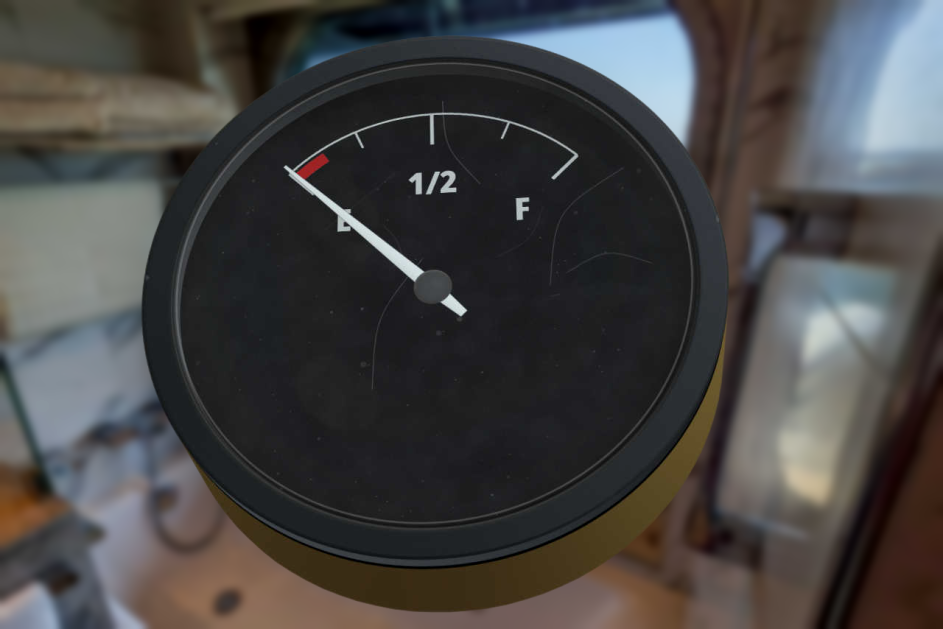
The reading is 0
